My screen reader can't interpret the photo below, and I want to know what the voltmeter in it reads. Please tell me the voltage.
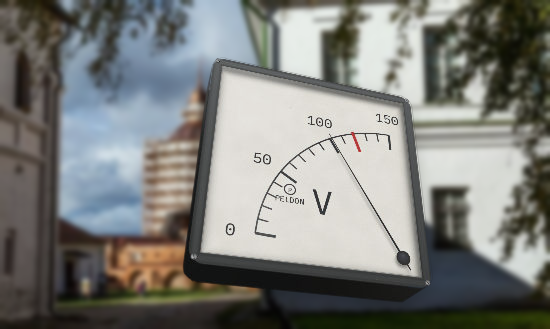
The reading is 100 V
